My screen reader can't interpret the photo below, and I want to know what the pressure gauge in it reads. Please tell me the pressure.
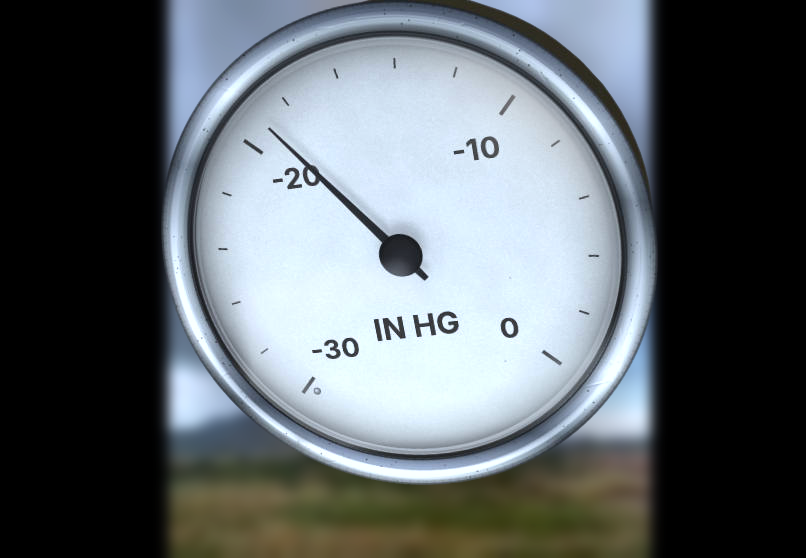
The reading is -19 inHg
